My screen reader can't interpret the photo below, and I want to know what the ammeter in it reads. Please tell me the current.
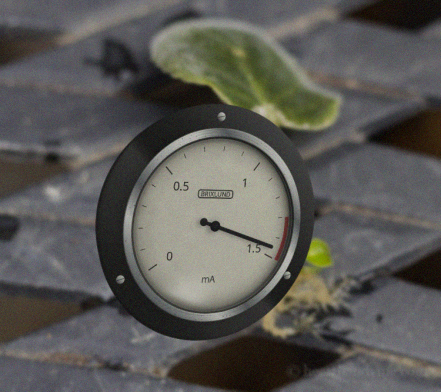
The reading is 1.45 mA
